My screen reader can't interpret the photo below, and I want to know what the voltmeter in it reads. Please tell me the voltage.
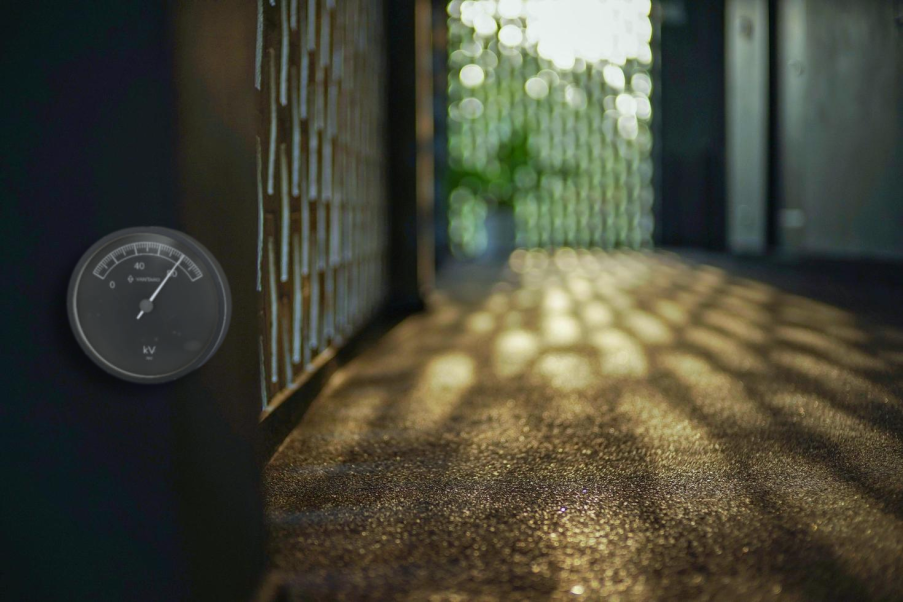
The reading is 80 kV
